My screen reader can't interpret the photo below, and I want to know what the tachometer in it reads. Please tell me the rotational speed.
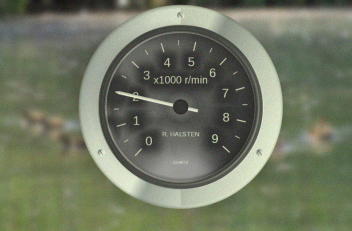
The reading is 2000 rpm
